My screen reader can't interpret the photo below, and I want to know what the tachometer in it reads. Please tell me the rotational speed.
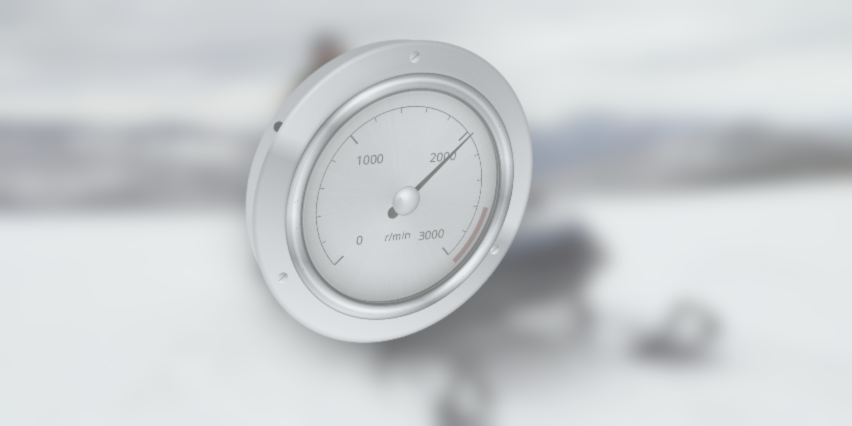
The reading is 2000 rpm
